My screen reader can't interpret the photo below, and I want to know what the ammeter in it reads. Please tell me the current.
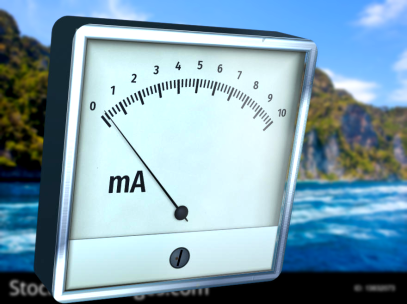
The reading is 0.2 mA
